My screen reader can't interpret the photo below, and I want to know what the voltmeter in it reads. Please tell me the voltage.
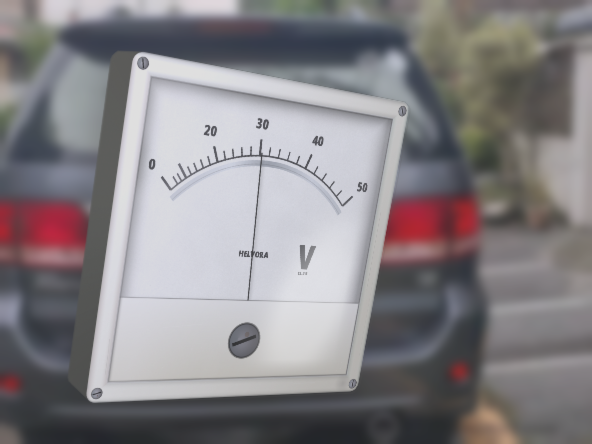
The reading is 30 V
